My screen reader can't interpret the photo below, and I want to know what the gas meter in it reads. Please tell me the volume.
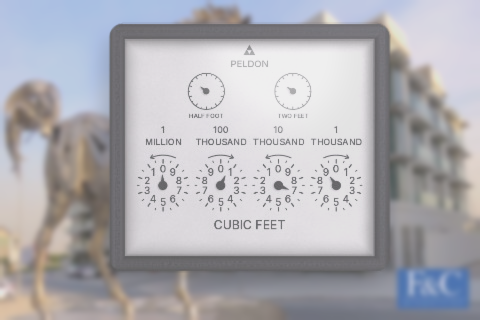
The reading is 6900 ft³
